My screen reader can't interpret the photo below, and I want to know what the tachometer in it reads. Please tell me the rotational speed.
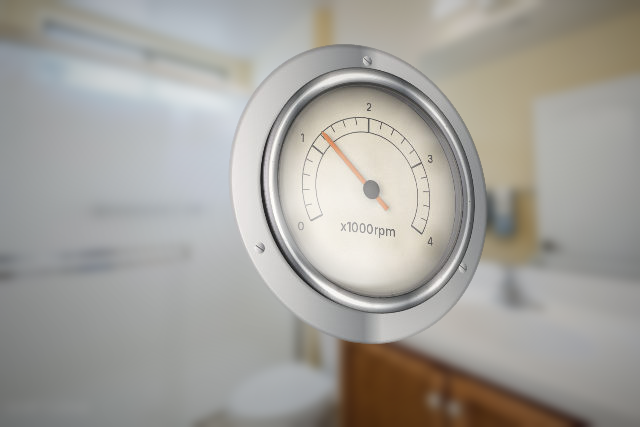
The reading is 1200 rpm
